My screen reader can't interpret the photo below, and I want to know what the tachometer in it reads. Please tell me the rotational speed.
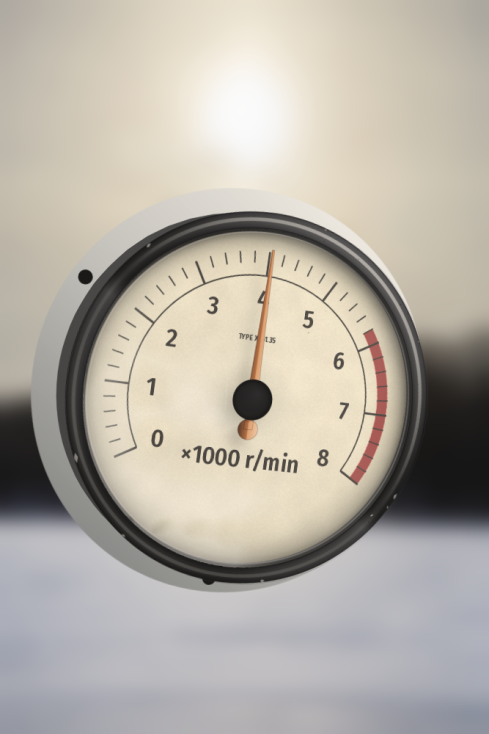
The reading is 4000 rpm
